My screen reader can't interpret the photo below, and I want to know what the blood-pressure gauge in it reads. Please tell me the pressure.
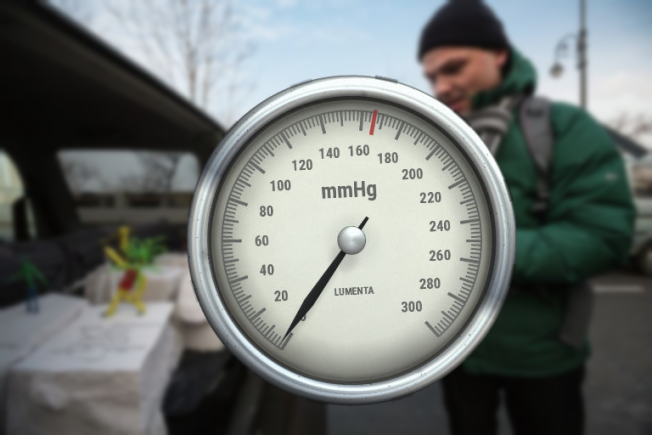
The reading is 2 mmHg
